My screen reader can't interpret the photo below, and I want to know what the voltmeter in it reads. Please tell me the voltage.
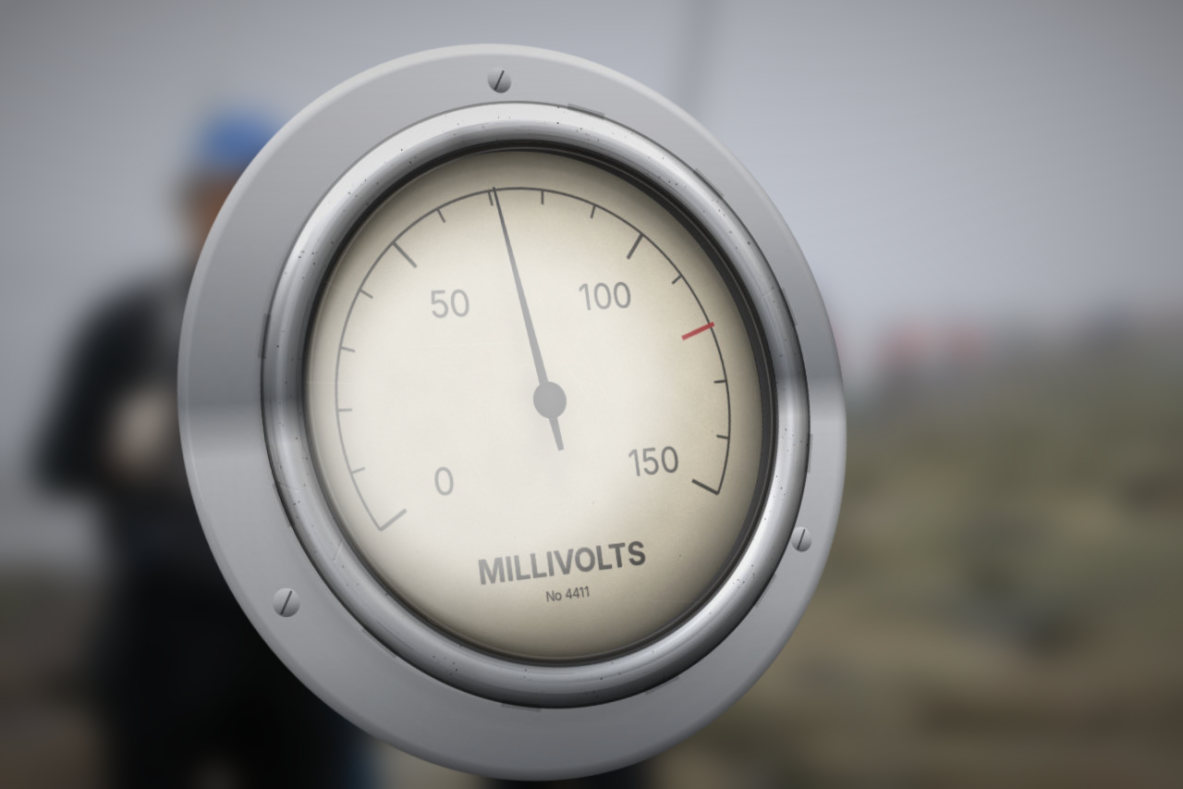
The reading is 70 mV
